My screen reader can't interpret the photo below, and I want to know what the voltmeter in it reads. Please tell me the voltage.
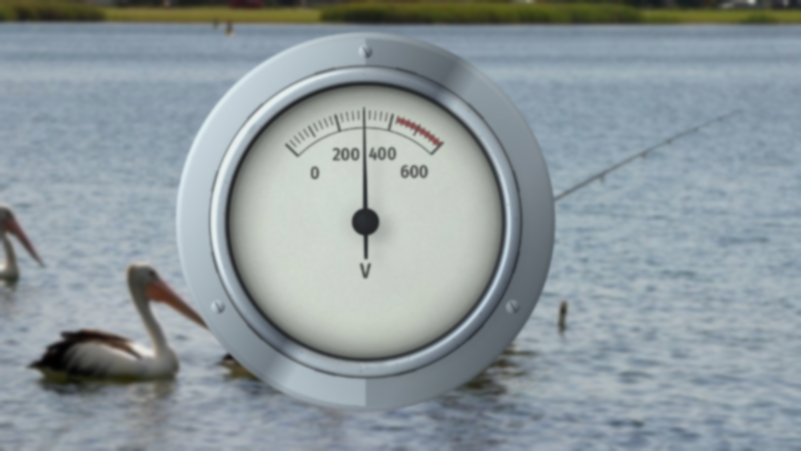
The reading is 300 V
